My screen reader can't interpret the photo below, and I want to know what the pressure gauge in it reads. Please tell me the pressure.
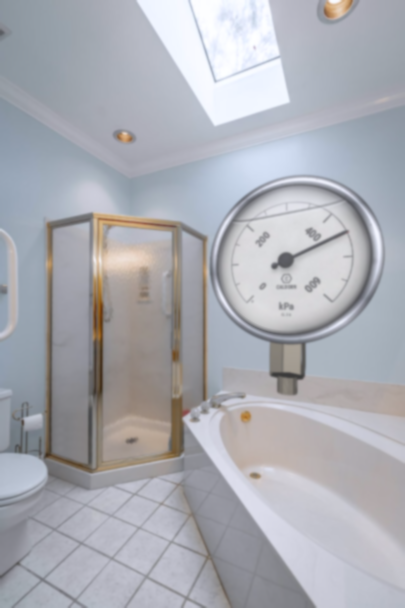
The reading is 450 kPa
